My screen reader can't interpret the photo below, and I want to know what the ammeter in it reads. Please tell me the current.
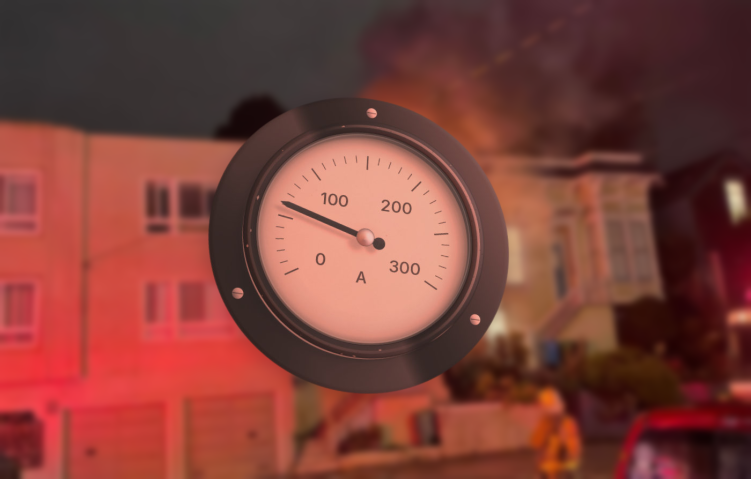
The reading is 60 A
